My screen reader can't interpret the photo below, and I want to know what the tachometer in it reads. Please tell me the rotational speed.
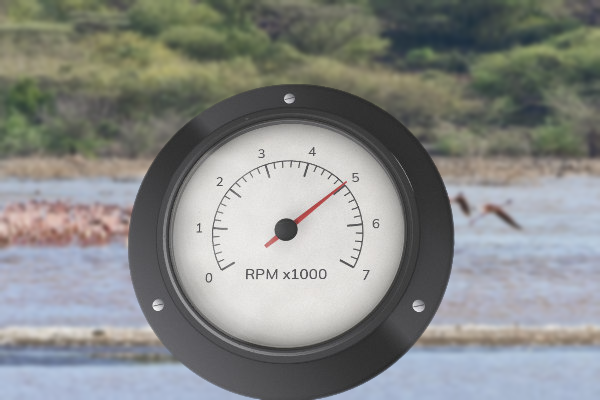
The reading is 5000 rpm
